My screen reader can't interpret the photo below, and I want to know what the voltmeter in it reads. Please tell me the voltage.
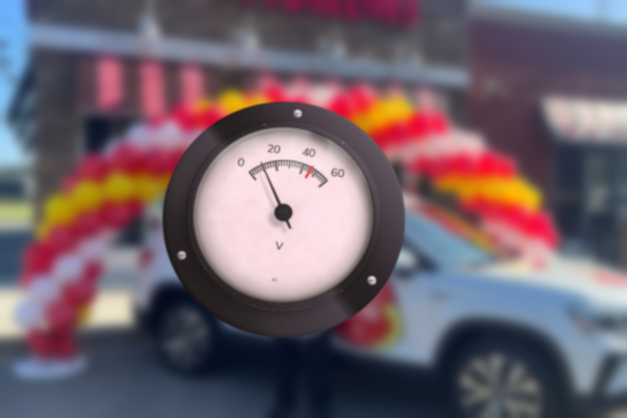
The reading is 10 V
